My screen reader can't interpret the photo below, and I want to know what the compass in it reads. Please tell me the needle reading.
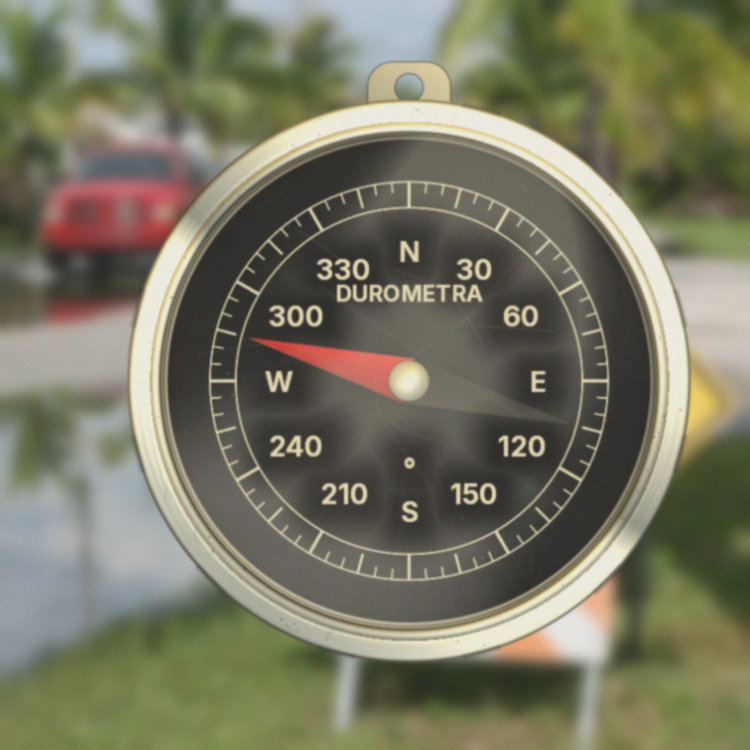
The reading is 285 °
